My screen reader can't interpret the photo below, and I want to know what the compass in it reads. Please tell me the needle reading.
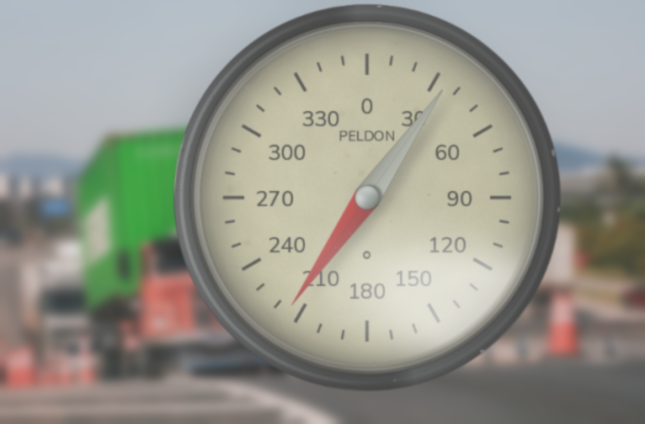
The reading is 215 °
